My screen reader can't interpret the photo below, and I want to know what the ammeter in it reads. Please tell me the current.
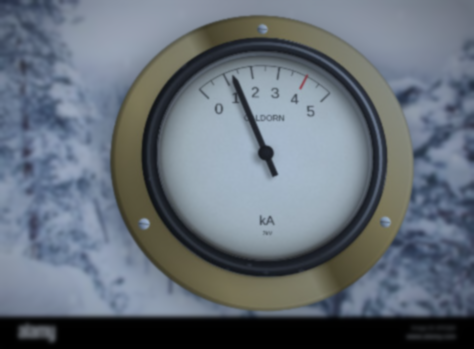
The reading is 1.25 kA
